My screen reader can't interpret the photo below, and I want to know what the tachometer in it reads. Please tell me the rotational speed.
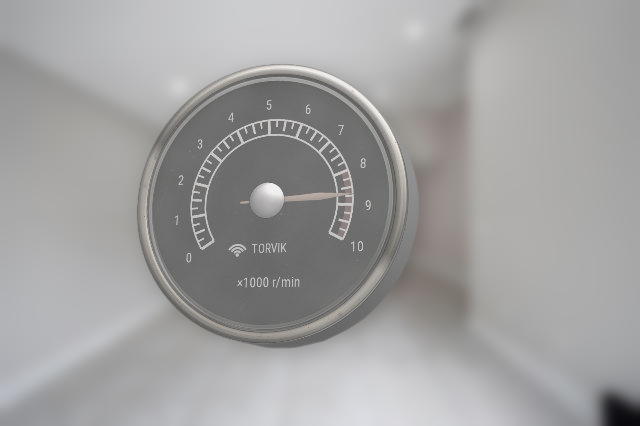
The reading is 8750 rpm
